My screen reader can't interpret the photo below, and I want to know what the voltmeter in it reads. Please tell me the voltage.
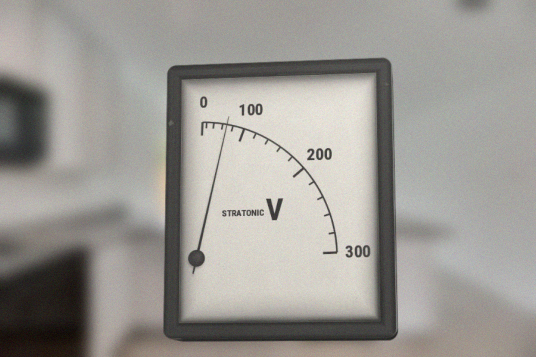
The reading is 70 V
